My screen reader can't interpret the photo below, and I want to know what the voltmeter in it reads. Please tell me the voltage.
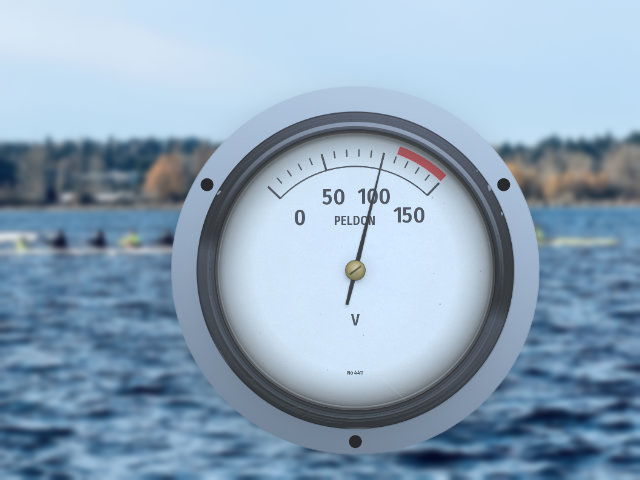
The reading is 100 V
